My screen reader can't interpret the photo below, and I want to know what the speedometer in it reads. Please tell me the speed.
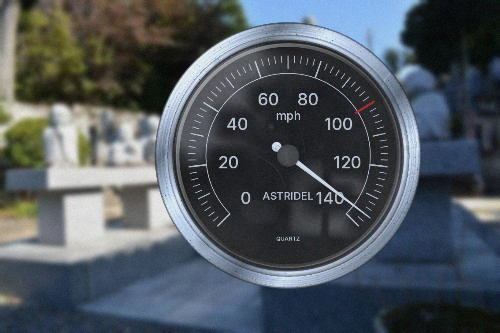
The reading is 136 mph
